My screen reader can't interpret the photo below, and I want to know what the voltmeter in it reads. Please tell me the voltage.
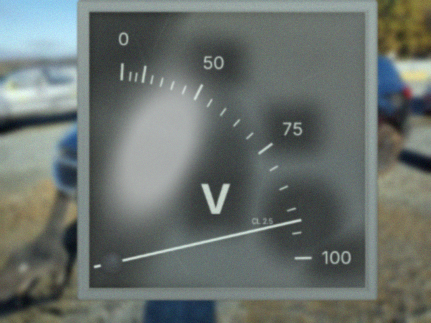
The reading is 92.5 V
